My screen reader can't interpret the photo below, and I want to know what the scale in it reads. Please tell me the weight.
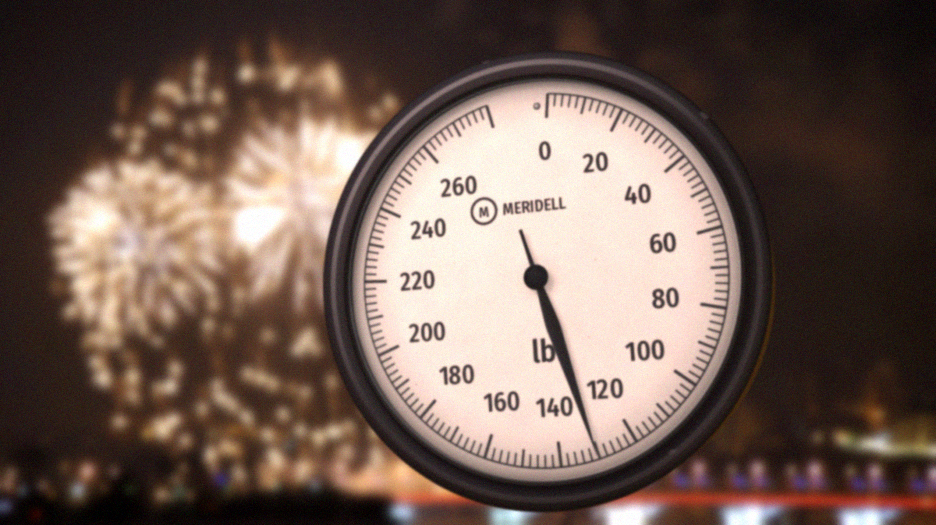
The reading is 130 lb
